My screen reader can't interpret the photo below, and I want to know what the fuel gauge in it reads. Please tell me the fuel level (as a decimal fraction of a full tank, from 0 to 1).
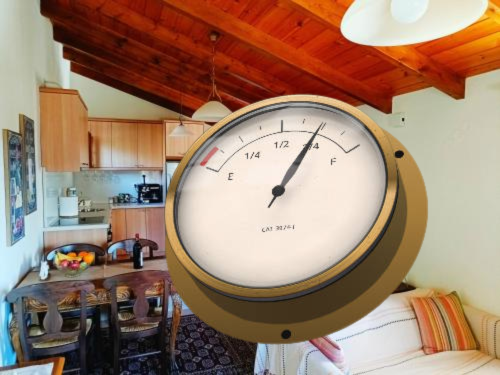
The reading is 0.75
